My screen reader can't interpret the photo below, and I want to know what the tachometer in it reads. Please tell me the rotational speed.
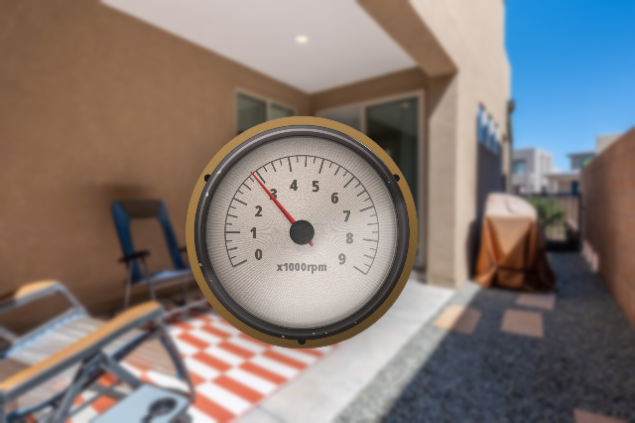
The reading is 2875 rpm
